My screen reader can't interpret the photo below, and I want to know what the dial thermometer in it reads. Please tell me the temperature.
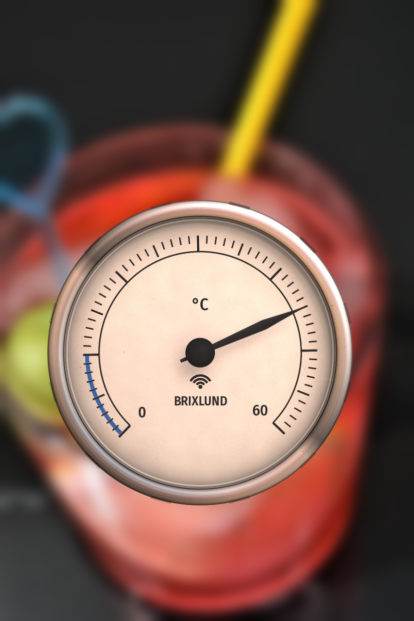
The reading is 45 °C
